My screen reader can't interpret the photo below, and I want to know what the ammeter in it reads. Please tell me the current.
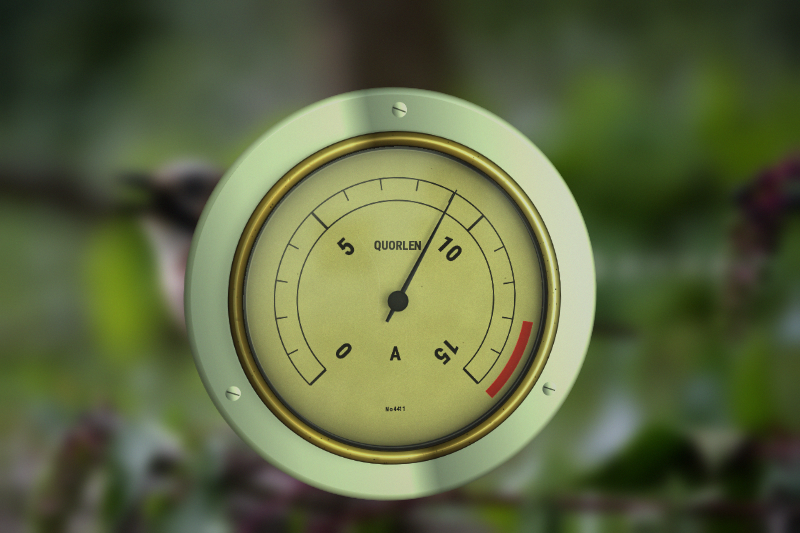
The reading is 9 A
